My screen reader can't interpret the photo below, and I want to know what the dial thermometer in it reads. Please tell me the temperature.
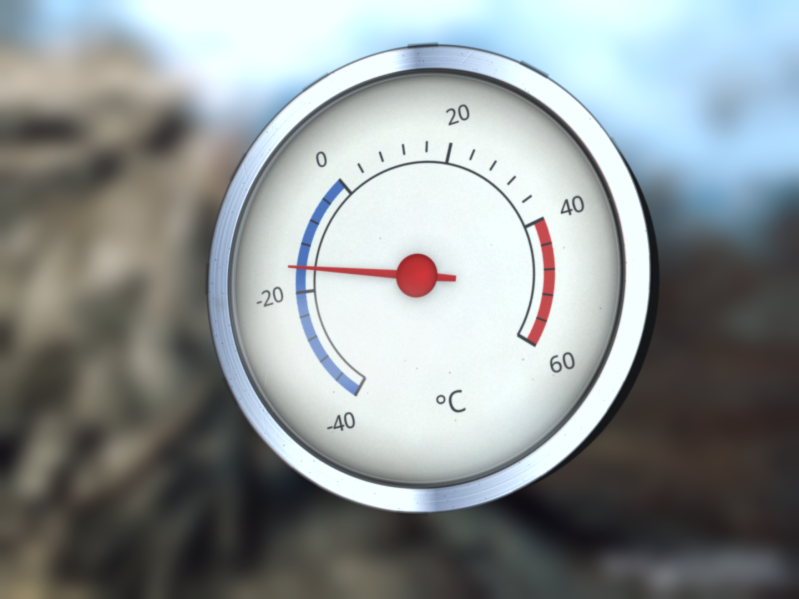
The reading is -16 °C
